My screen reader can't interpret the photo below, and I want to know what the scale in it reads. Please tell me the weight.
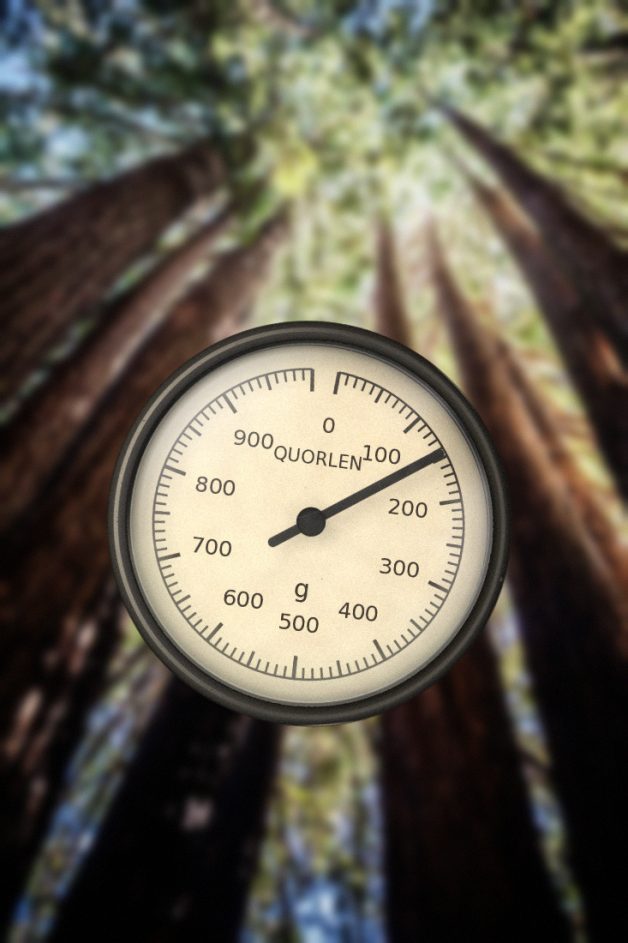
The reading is 145 g
